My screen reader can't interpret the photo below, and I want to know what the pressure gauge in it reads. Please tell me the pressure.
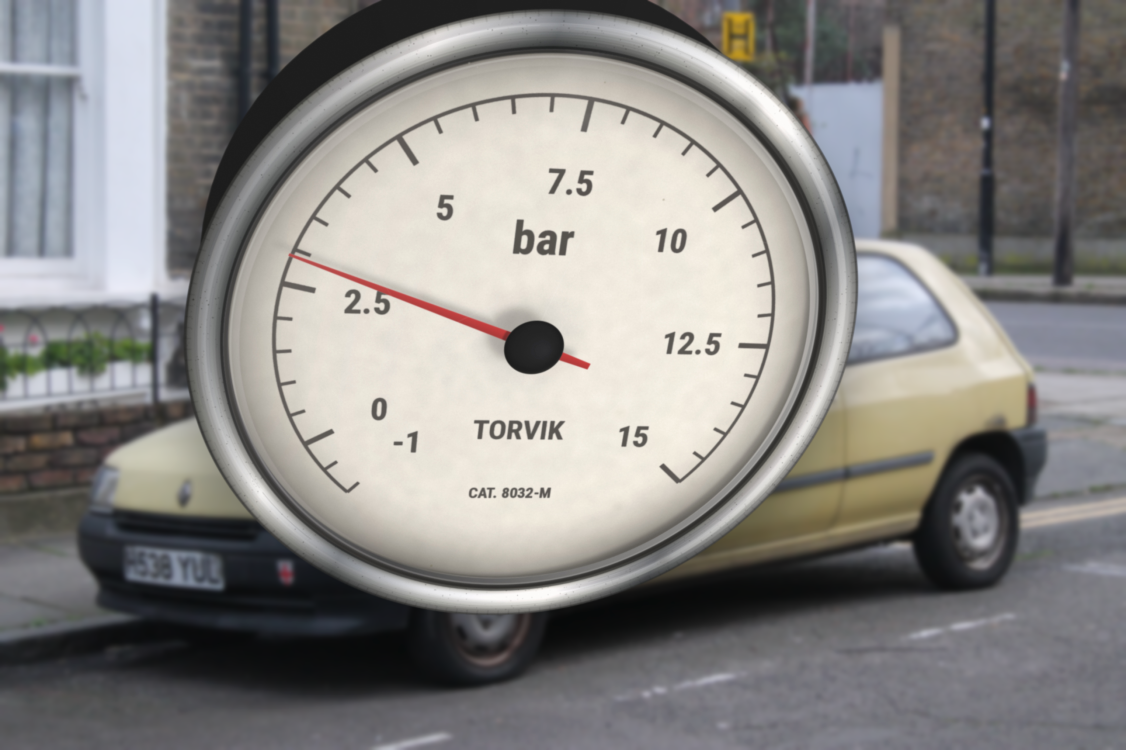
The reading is 3 bar
